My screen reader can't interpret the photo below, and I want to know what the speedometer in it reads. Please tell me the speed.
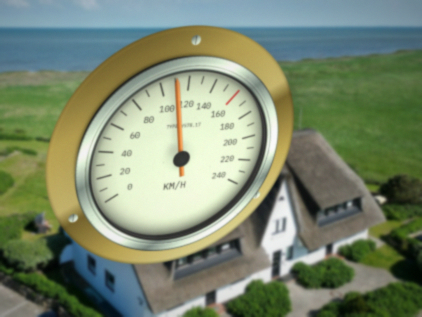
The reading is 110 km/h
